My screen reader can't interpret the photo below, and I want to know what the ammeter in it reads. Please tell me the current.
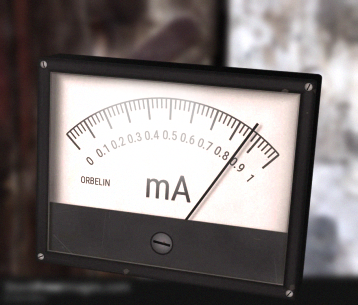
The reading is 0.86 mA
